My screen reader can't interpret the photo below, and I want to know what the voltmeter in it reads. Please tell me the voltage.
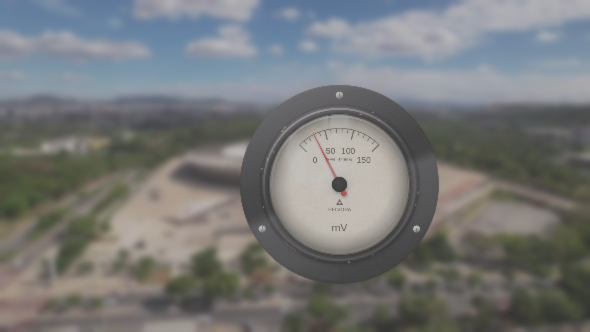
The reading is 30 mV
